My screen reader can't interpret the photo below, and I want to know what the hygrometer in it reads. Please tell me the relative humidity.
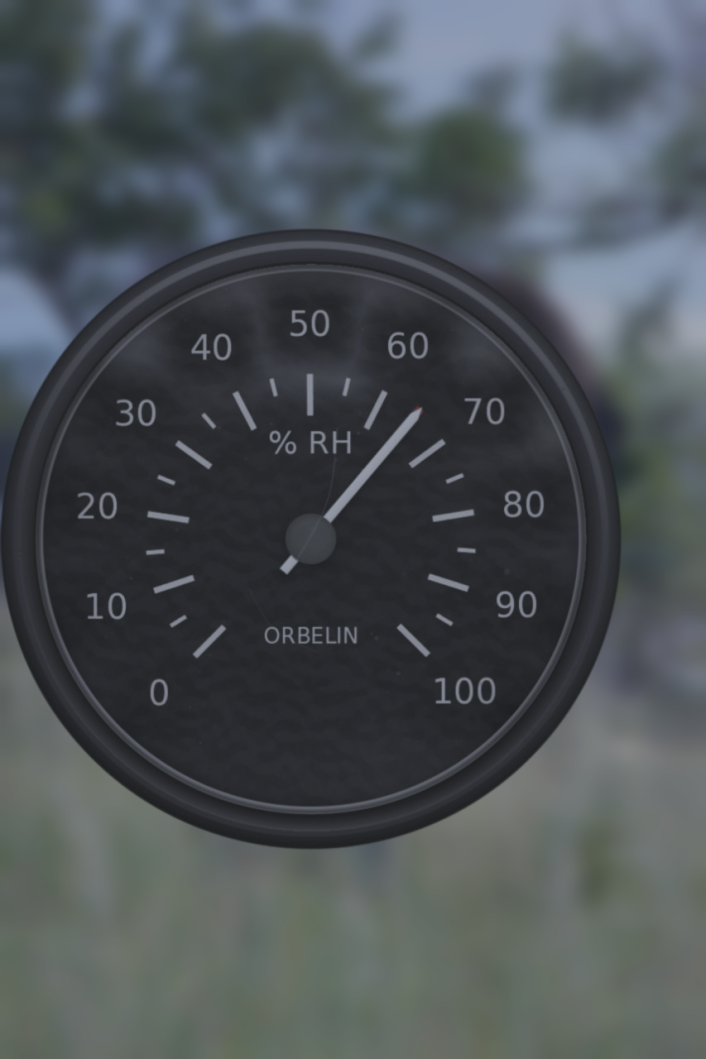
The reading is 65 %
